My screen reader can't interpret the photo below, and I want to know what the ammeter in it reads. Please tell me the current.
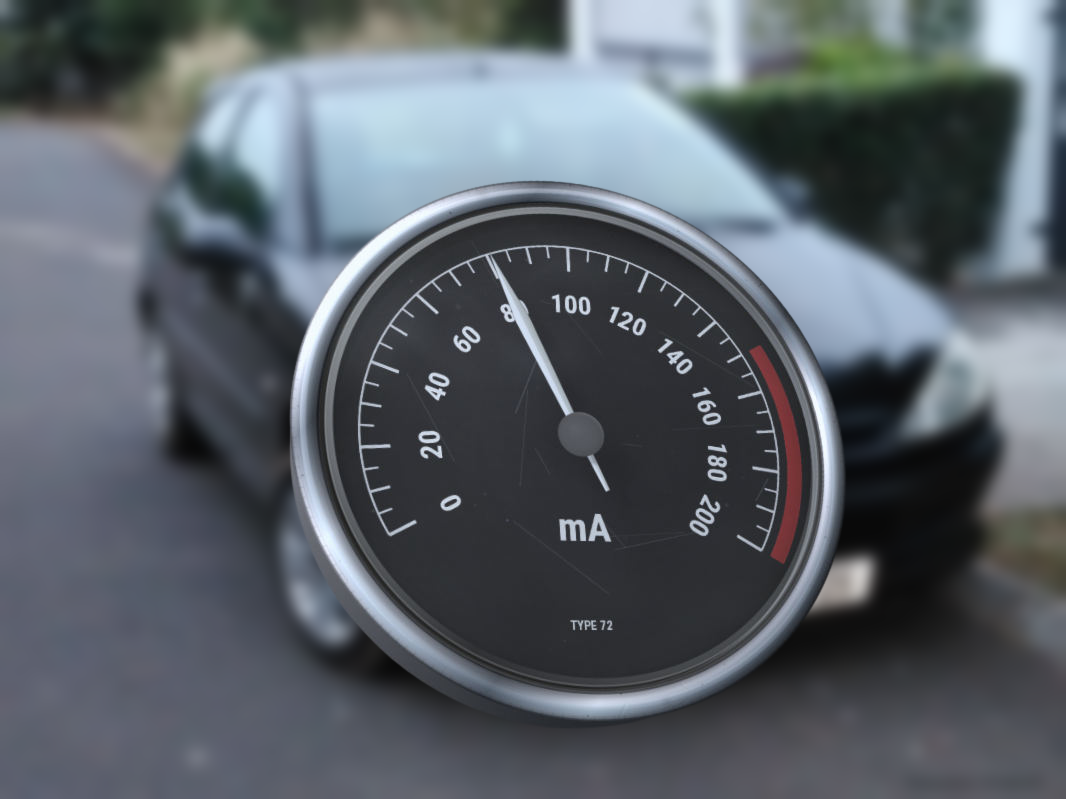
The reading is 80 mA
